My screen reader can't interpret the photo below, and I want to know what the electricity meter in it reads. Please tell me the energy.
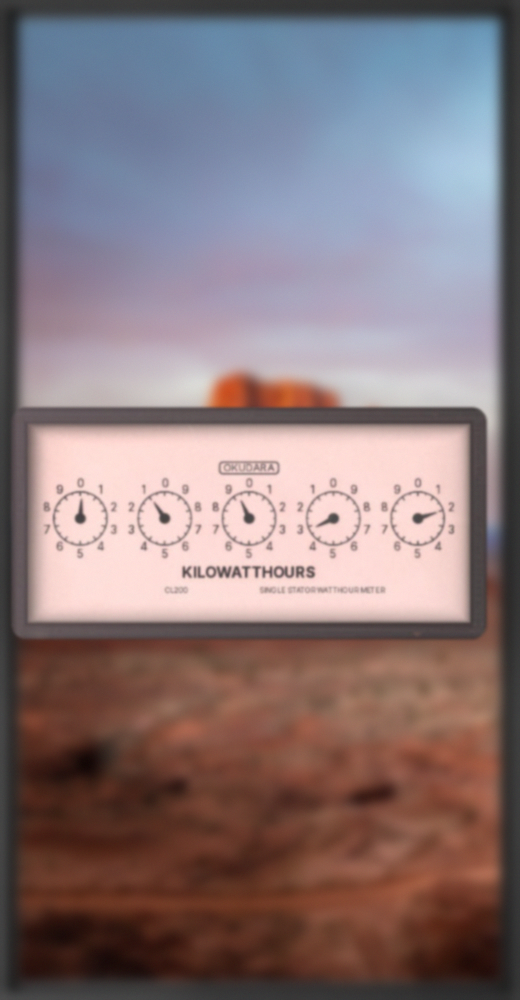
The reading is 932 kWh
